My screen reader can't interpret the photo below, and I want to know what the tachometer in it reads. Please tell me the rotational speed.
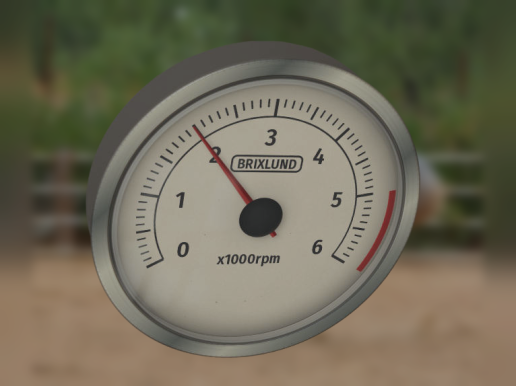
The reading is 2000 rpm
